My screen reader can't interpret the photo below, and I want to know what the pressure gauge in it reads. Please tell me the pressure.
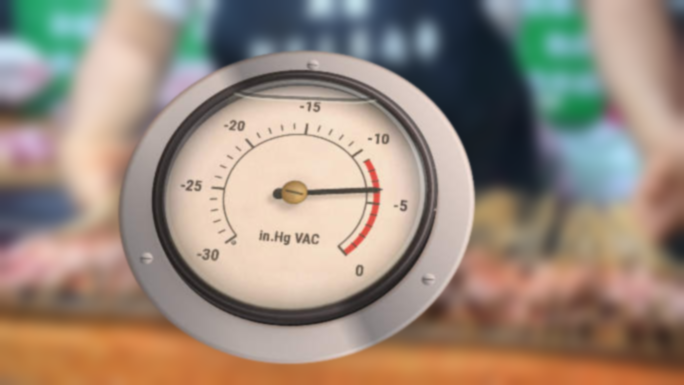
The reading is -6 inHg
